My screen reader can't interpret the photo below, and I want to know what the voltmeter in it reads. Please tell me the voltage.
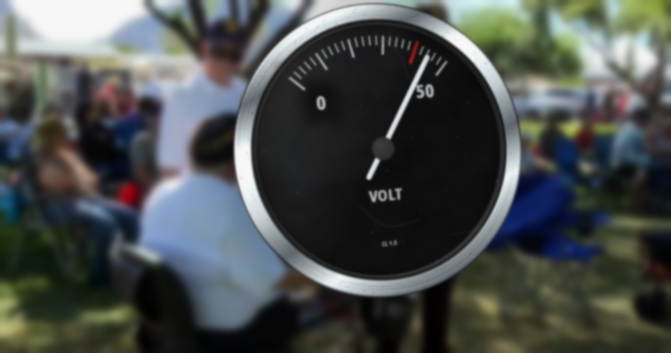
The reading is 44 V
